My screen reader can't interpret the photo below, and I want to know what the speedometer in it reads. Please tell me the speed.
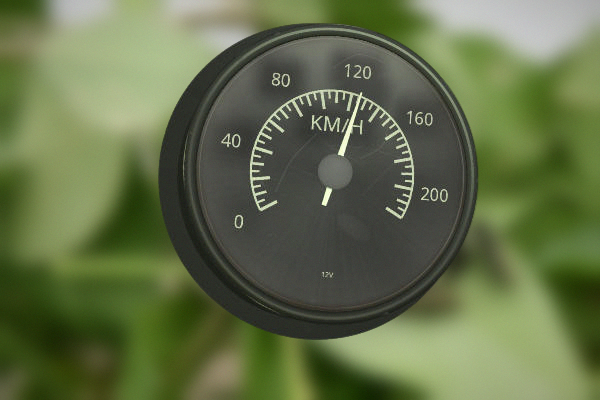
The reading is 125 km/h
